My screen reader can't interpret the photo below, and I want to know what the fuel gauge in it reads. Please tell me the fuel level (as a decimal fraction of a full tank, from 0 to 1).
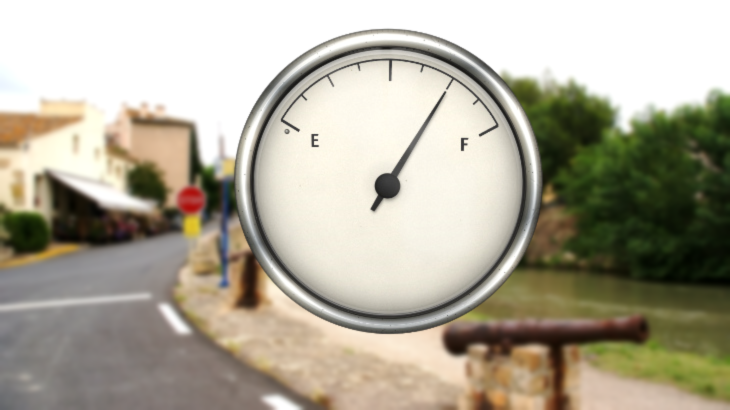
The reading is 0.75
